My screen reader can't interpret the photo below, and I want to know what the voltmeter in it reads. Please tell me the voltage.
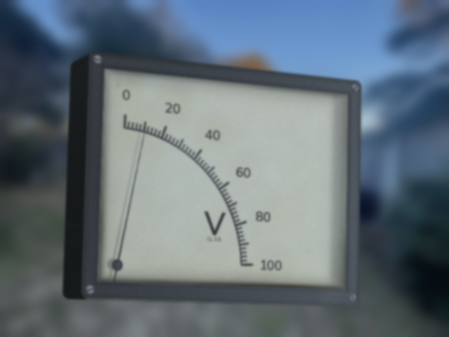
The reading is 10 V
